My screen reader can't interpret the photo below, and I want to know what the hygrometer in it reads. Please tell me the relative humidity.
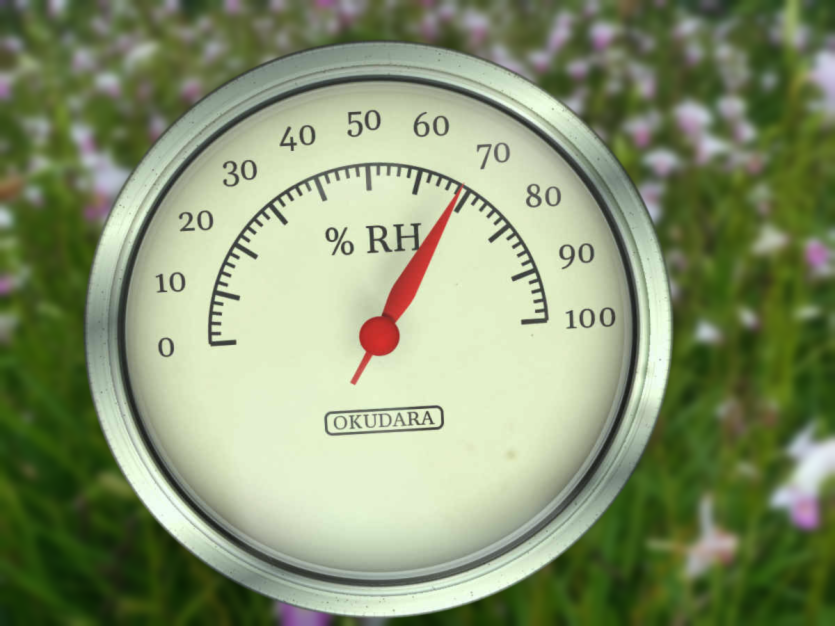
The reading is 68 %
